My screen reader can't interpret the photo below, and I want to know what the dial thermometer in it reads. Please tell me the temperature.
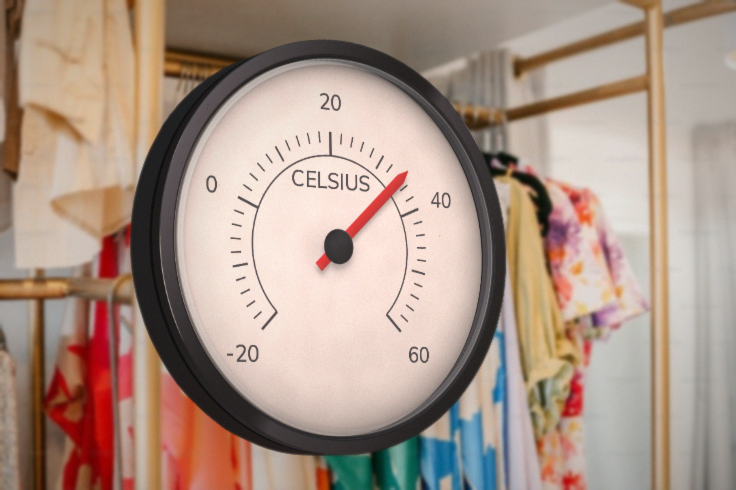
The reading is 34 °C
